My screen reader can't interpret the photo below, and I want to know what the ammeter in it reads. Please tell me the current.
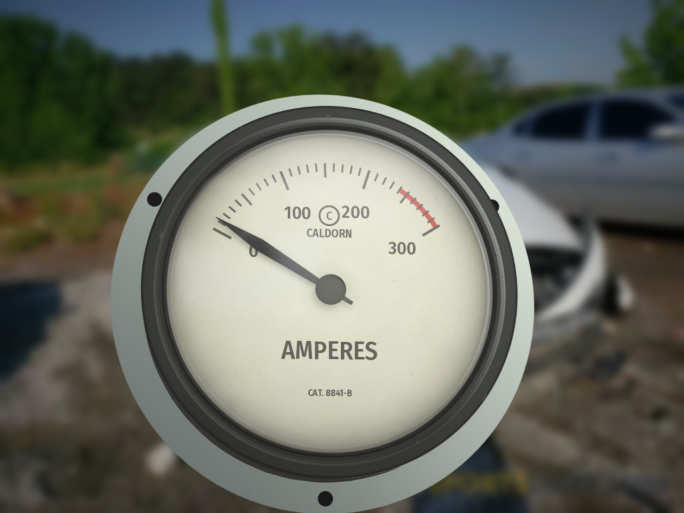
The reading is 10 A
